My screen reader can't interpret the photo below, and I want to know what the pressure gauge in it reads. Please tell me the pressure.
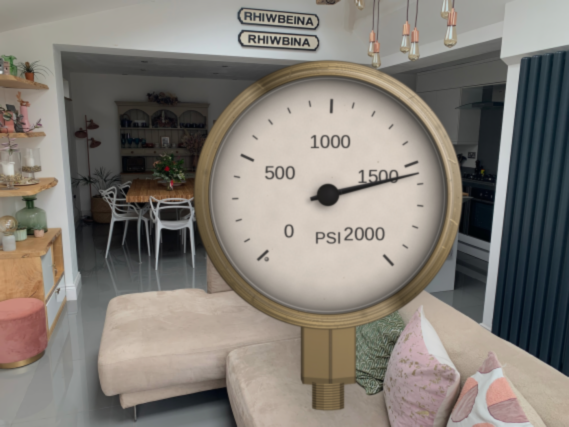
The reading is 1550 psi
